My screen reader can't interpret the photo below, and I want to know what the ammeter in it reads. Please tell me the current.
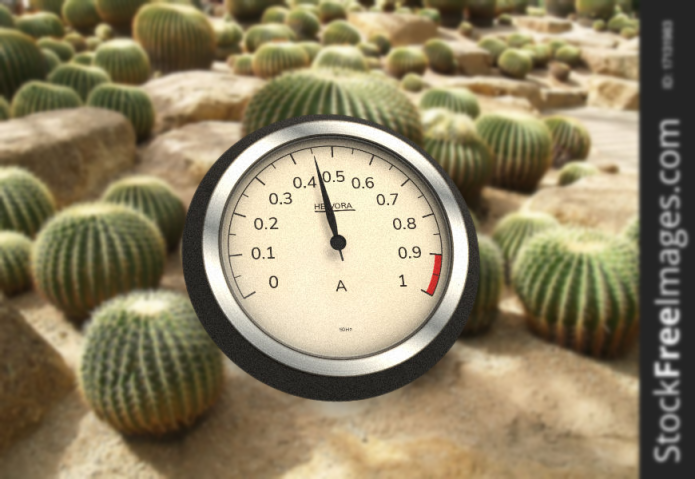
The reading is 0.45 A
